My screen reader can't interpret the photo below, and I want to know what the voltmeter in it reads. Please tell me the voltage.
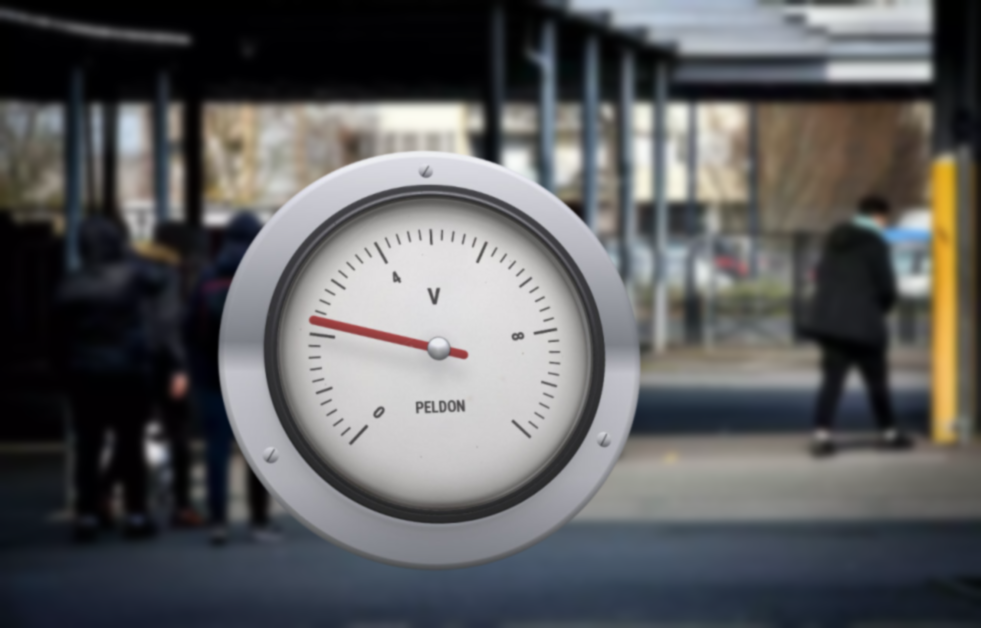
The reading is 2.2 V
